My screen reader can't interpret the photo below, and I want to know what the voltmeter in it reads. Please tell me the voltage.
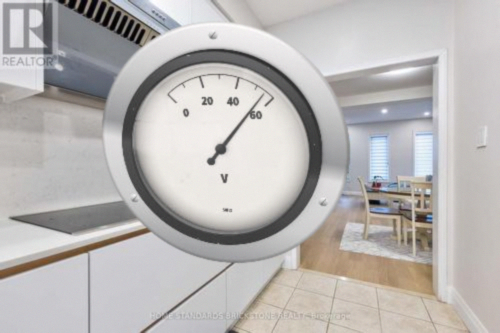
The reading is 55 V
